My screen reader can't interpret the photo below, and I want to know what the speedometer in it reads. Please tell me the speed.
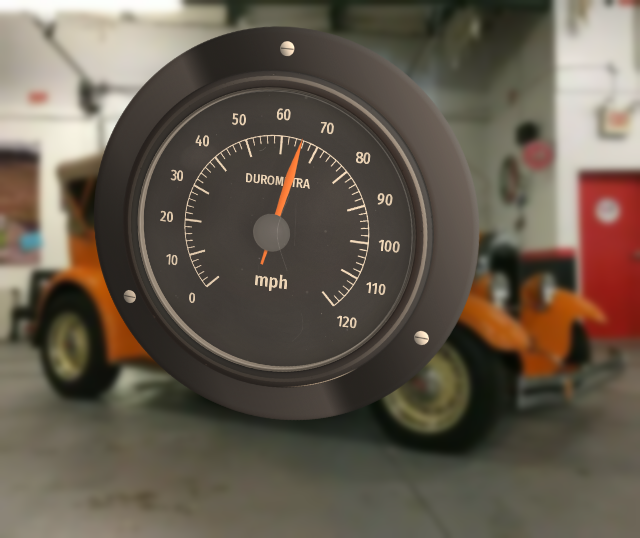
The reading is 66 mph
